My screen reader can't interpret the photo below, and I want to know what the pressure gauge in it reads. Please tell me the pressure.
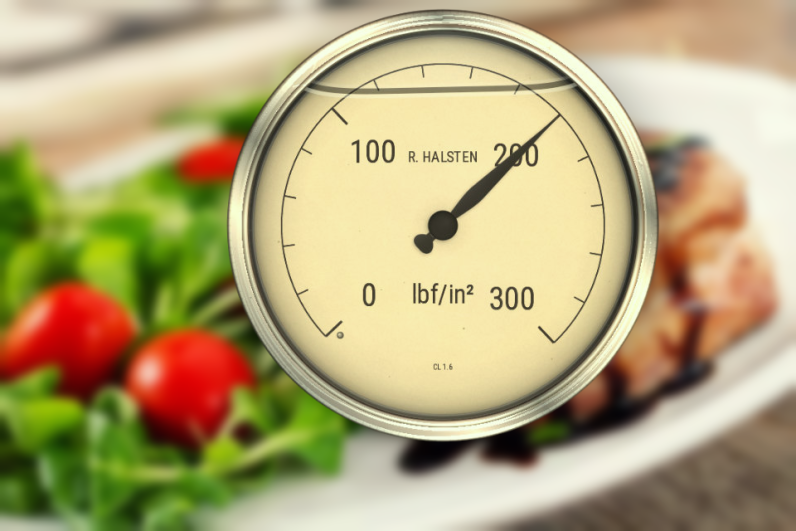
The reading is 200 psi
